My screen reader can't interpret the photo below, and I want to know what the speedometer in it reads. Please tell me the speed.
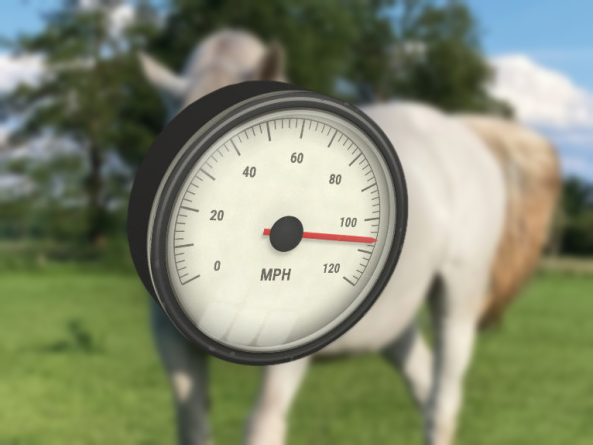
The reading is 106 mph
